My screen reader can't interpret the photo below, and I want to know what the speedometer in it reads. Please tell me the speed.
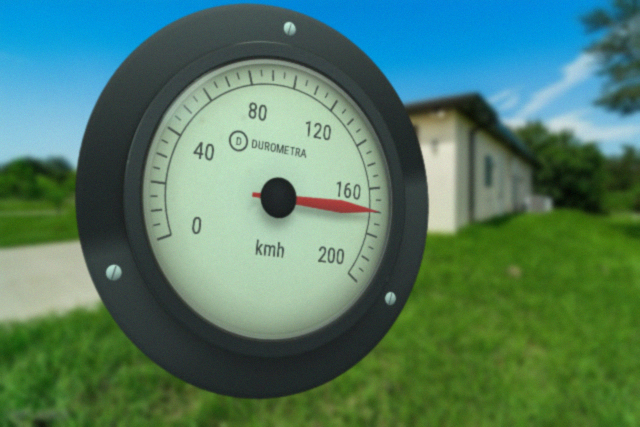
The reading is 170 km/h
